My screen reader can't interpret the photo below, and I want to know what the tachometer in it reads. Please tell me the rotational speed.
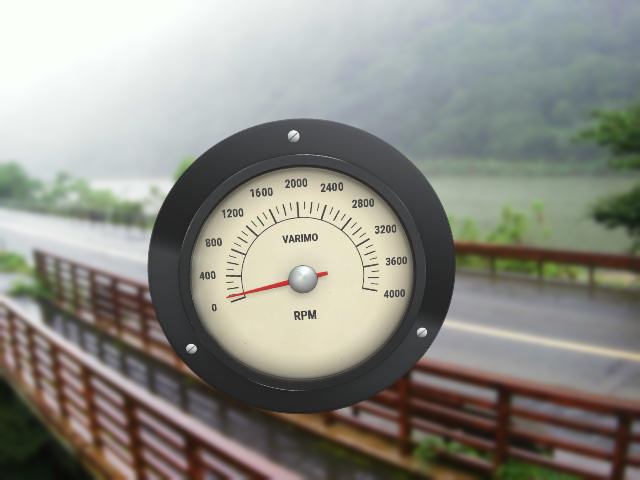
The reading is 100 rpm
